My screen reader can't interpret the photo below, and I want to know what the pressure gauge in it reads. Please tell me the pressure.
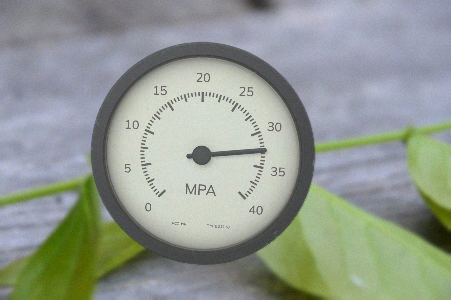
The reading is 32.5 MPa
